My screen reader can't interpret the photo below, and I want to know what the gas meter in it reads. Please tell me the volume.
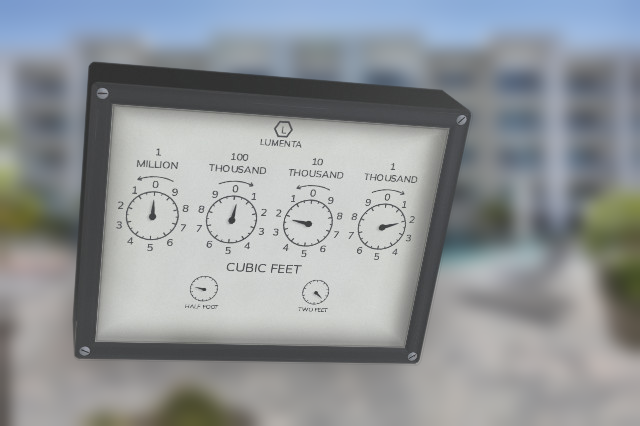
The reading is 2200 ft³
